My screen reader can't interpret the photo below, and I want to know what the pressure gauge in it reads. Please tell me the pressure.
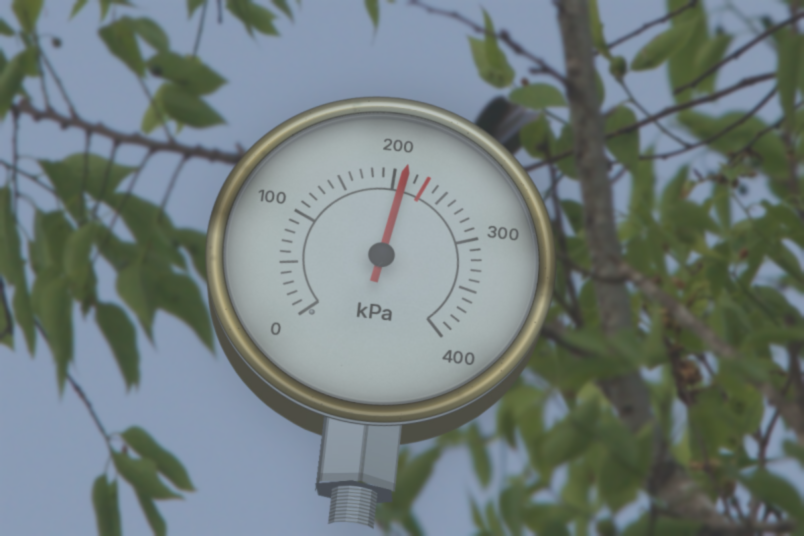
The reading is 210 kPa
